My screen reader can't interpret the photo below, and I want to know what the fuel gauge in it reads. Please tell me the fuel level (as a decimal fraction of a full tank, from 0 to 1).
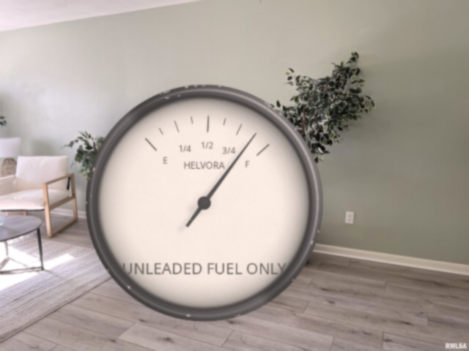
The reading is 0.875
